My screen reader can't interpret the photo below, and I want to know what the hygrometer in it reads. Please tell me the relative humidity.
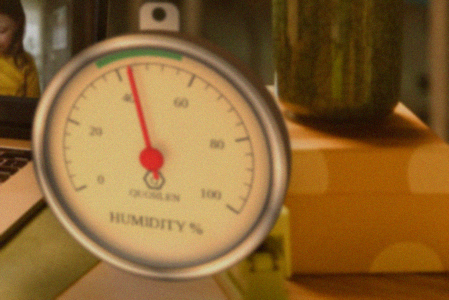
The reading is 44 %
